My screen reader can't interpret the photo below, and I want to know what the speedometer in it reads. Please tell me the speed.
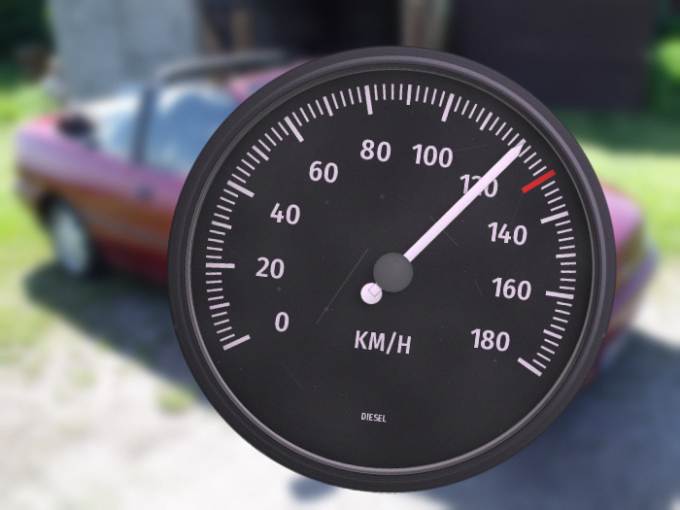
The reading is 120 km/h
